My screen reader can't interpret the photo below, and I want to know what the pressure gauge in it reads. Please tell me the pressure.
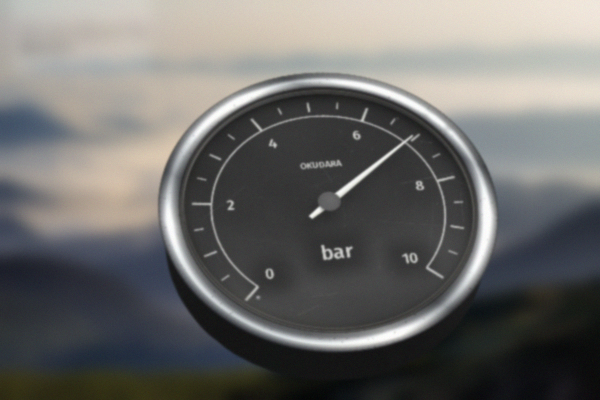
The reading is 7 bar
